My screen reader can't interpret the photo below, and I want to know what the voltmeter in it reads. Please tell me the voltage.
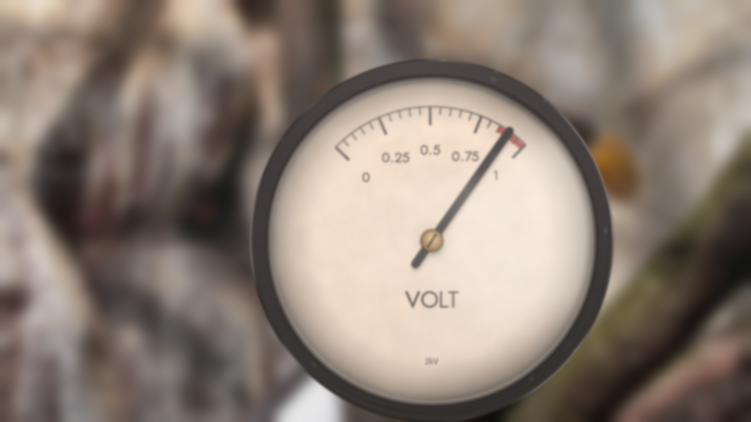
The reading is 0.9 V
